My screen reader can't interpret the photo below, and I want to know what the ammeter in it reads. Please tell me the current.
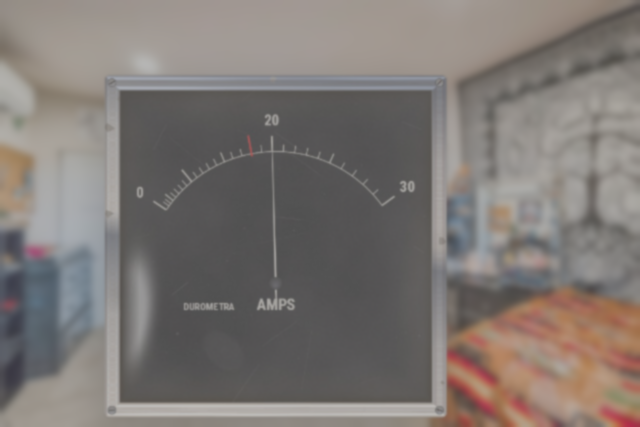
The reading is 20 A
